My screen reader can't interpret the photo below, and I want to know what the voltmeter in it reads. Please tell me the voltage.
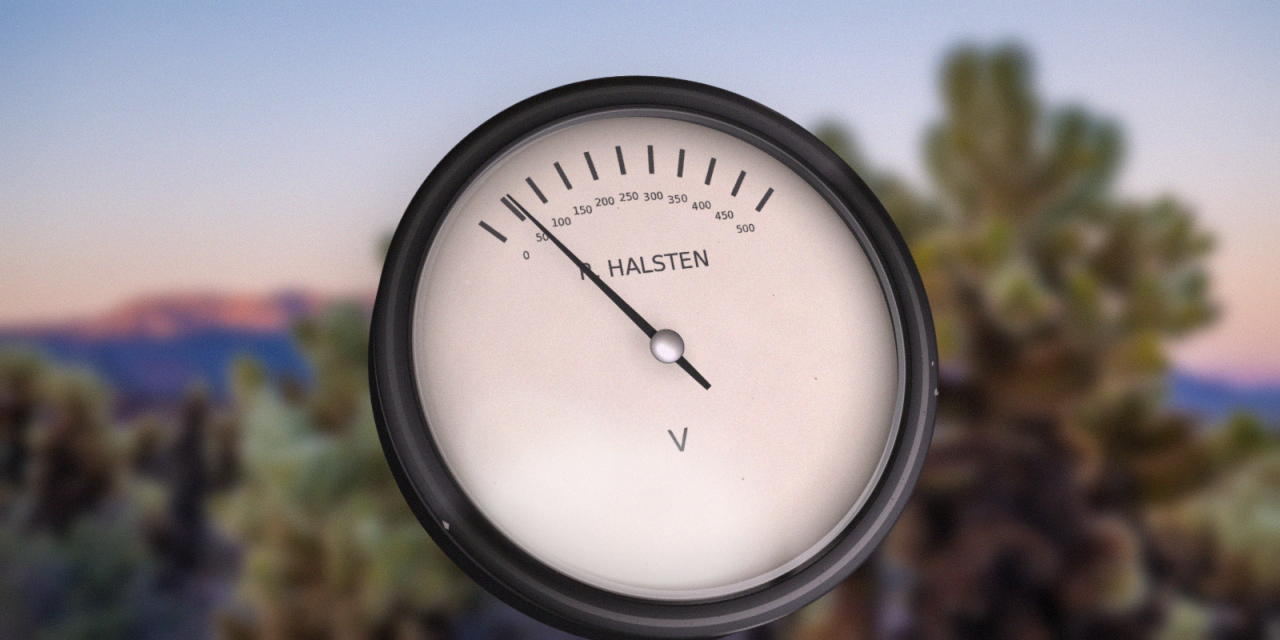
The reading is 50 V
